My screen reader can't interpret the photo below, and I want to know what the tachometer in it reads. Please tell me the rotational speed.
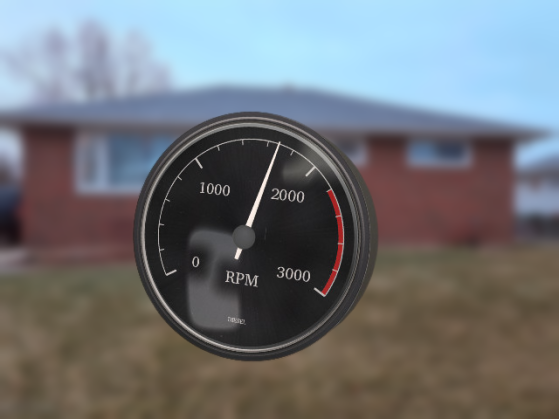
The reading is 1700 rpm
